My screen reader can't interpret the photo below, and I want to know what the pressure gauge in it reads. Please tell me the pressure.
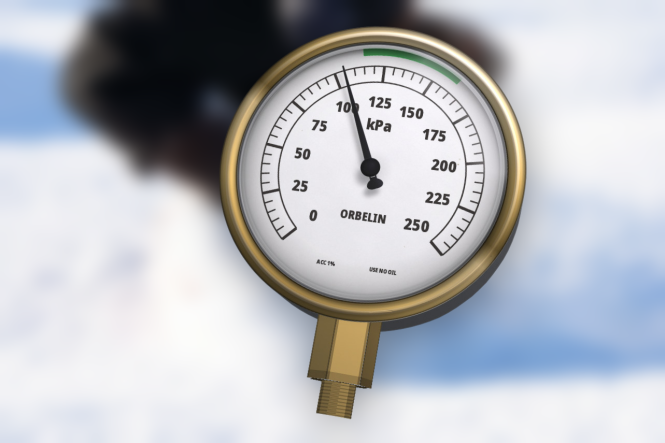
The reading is 105 kPa
